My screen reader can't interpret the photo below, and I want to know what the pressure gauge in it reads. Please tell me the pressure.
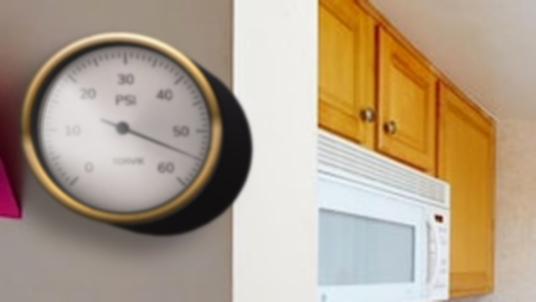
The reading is 55 psi
